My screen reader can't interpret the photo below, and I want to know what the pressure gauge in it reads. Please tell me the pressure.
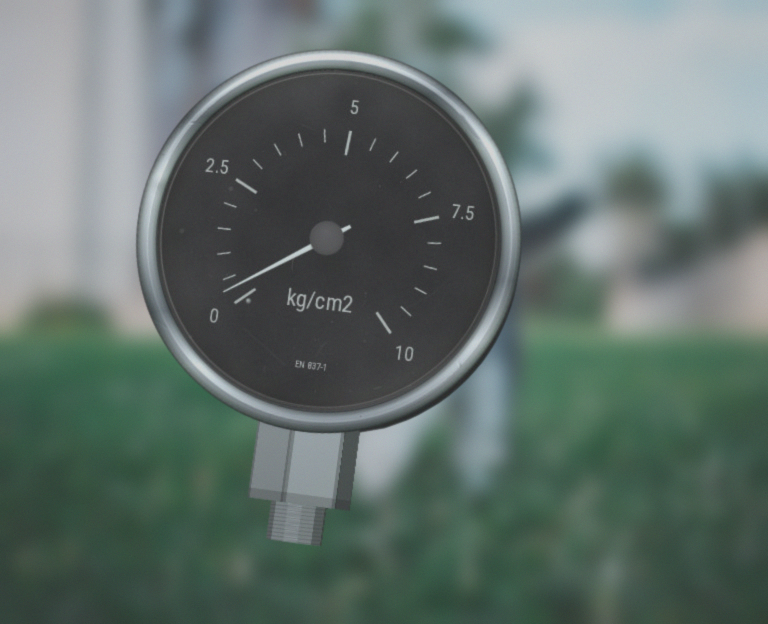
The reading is 0.25 kg/cm²
